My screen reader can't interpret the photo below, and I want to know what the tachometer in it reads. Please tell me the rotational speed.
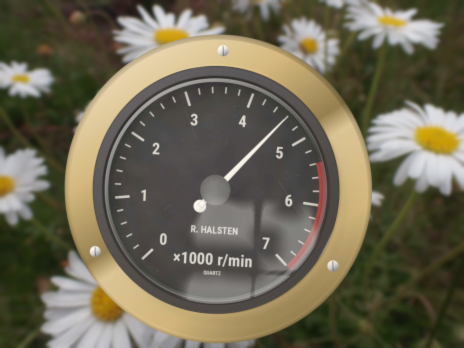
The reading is 4600 rpm
